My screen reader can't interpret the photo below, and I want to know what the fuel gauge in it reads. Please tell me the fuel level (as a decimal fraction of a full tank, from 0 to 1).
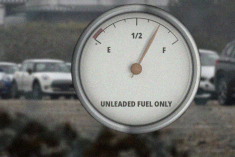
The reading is 0.75
